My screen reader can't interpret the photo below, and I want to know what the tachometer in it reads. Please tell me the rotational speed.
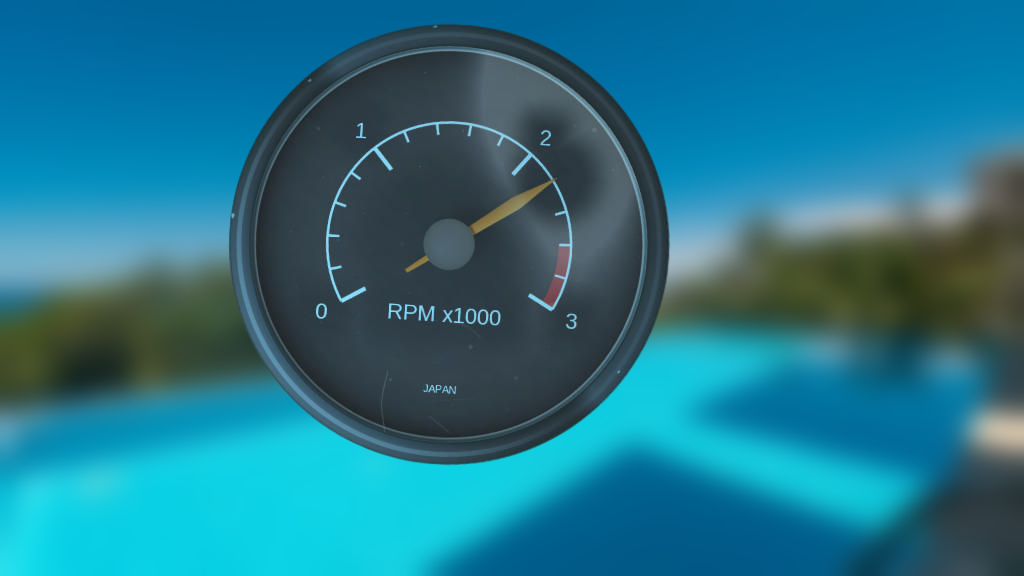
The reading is 2200 rpm
